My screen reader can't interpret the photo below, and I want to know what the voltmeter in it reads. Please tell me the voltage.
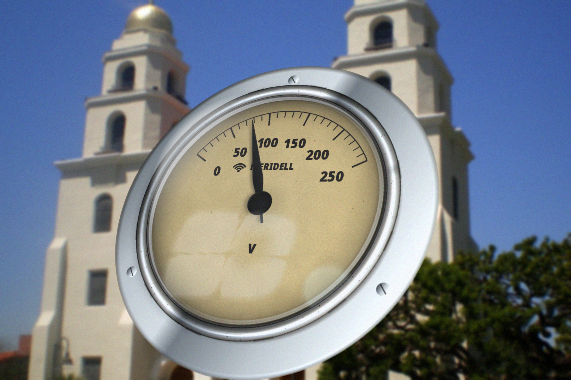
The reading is 80 V
